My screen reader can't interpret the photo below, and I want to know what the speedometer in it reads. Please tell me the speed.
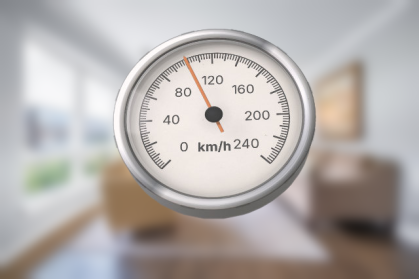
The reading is 100 km/h
